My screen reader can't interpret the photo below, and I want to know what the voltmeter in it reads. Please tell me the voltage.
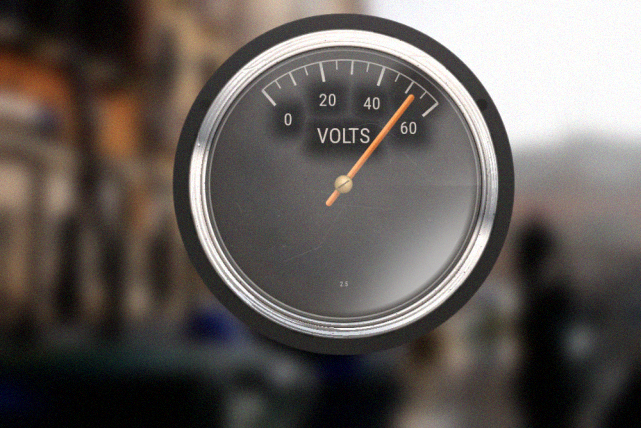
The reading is 52.5 V
